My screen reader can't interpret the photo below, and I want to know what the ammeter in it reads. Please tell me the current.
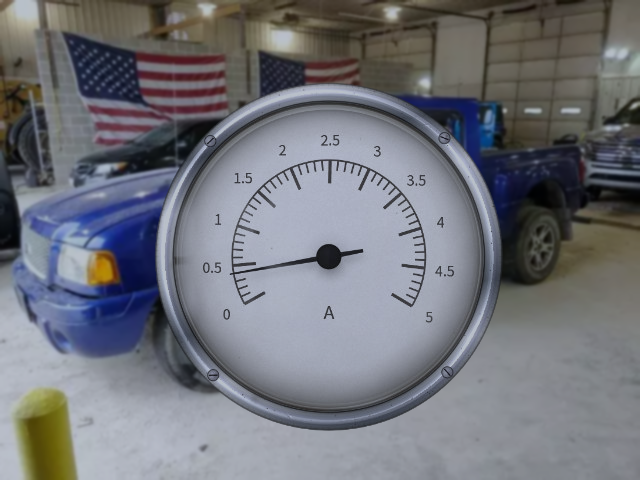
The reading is 0.4 A
